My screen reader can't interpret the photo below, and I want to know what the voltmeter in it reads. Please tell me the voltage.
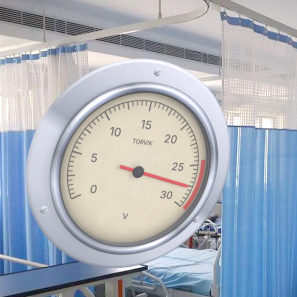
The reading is 27.5 V
